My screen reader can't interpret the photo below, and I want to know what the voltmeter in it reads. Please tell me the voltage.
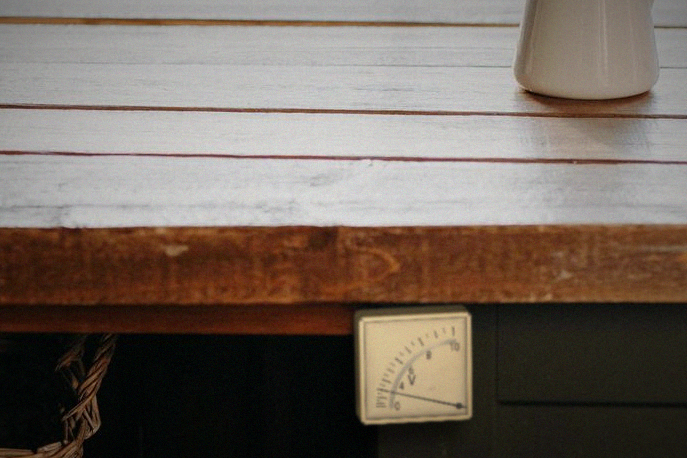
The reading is 3 V
